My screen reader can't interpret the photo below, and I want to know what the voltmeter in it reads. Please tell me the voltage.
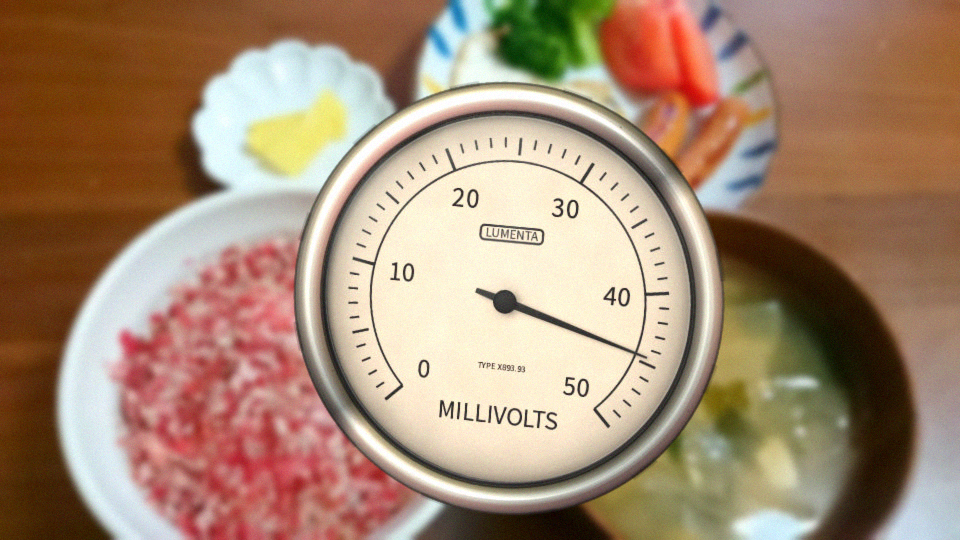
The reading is 44.5 mV
